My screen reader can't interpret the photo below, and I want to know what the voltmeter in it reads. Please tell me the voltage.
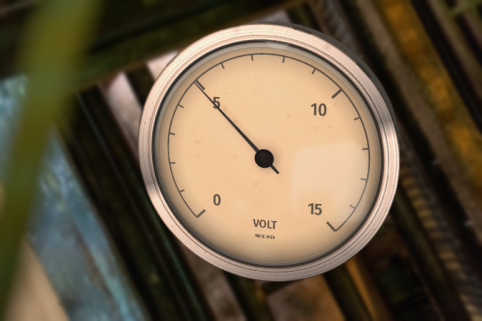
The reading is 5 V
